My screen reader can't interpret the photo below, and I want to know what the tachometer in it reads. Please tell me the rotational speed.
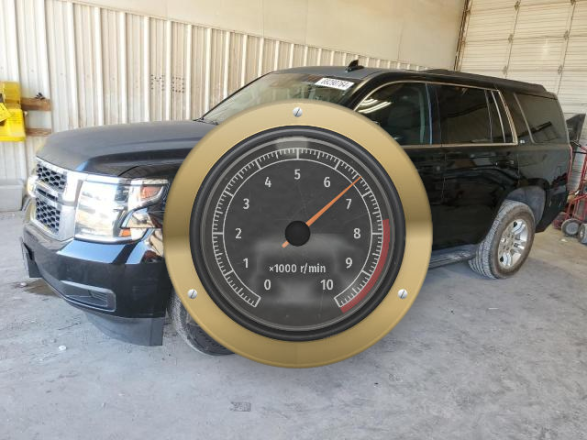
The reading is 6600 rpm
